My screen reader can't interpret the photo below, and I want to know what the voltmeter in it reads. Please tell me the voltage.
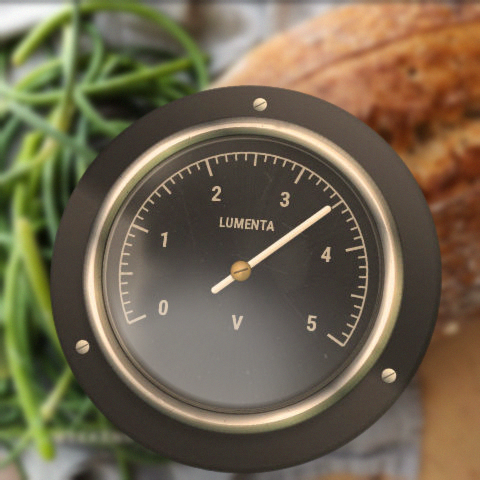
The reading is 3.5 V
